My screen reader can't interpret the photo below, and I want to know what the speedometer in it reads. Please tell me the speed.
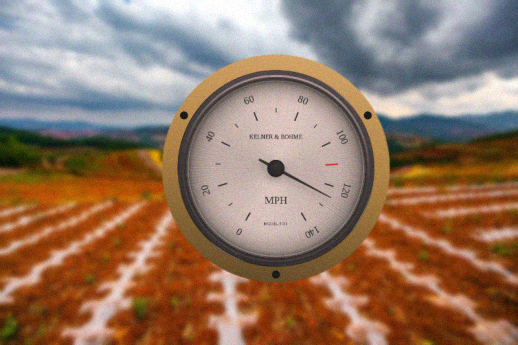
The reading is 125 mph
